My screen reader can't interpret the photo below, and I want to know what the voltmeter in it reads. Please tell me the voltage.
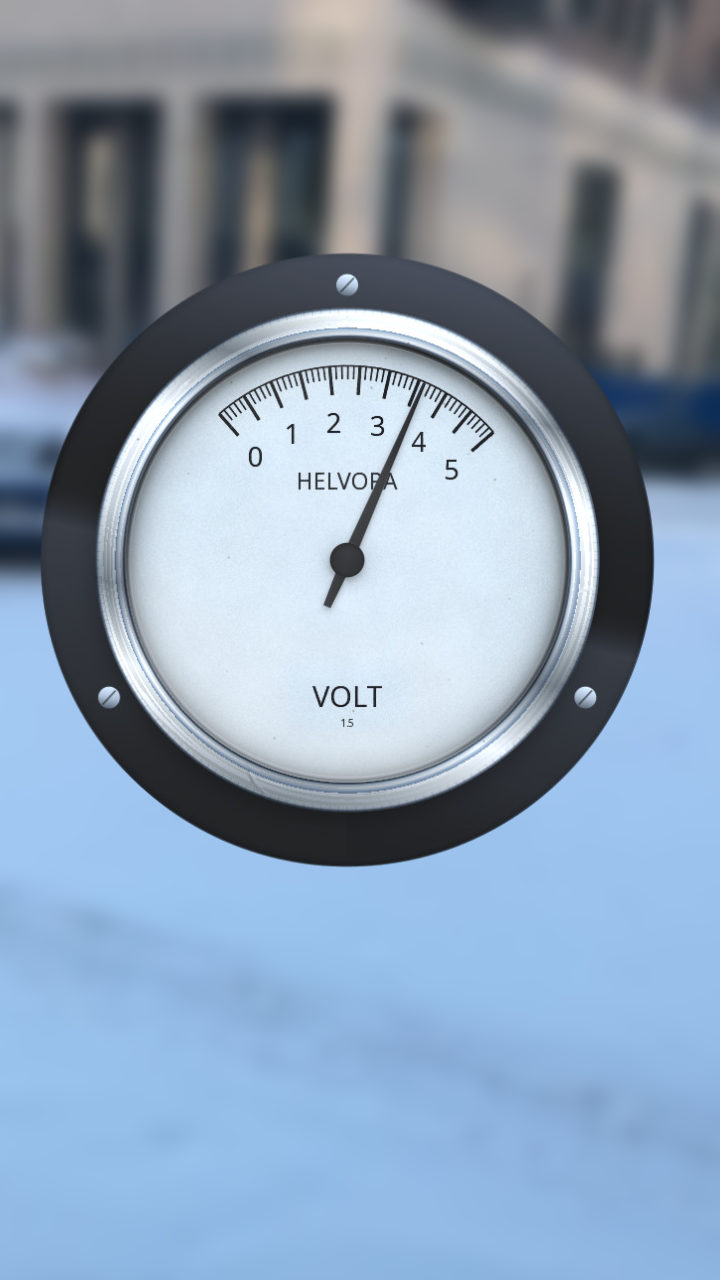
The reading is 3.6 V
